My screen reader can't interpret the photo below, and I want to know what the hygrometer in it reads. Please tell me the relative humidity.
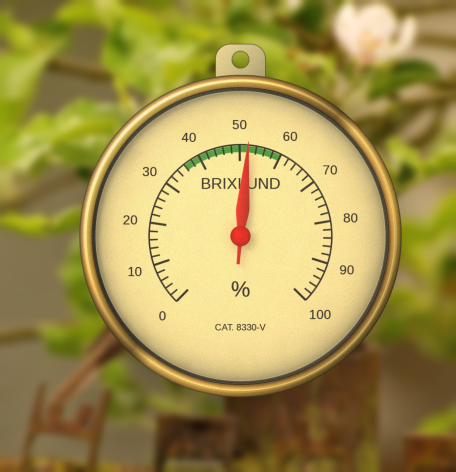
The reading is 52 %
